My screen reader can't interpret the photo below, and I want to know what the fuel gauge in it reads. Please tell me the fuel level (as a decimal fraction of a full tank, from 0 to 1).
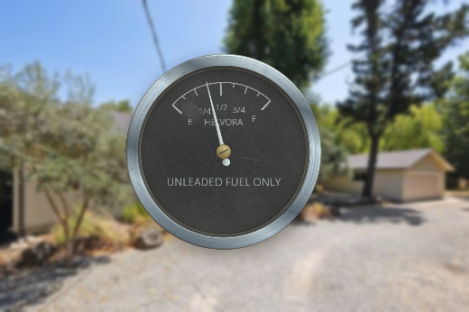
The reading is 0.375
